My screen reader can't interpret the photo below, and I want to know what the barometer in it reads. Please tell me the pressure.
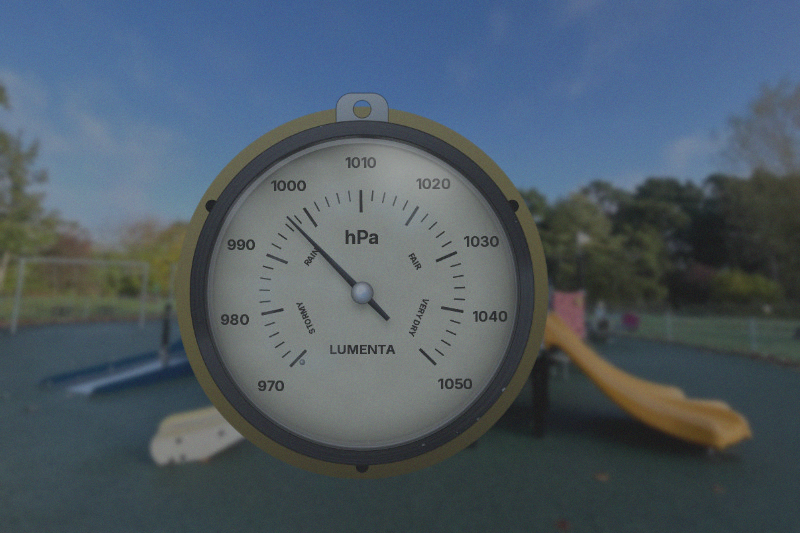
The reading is 997 hPa
